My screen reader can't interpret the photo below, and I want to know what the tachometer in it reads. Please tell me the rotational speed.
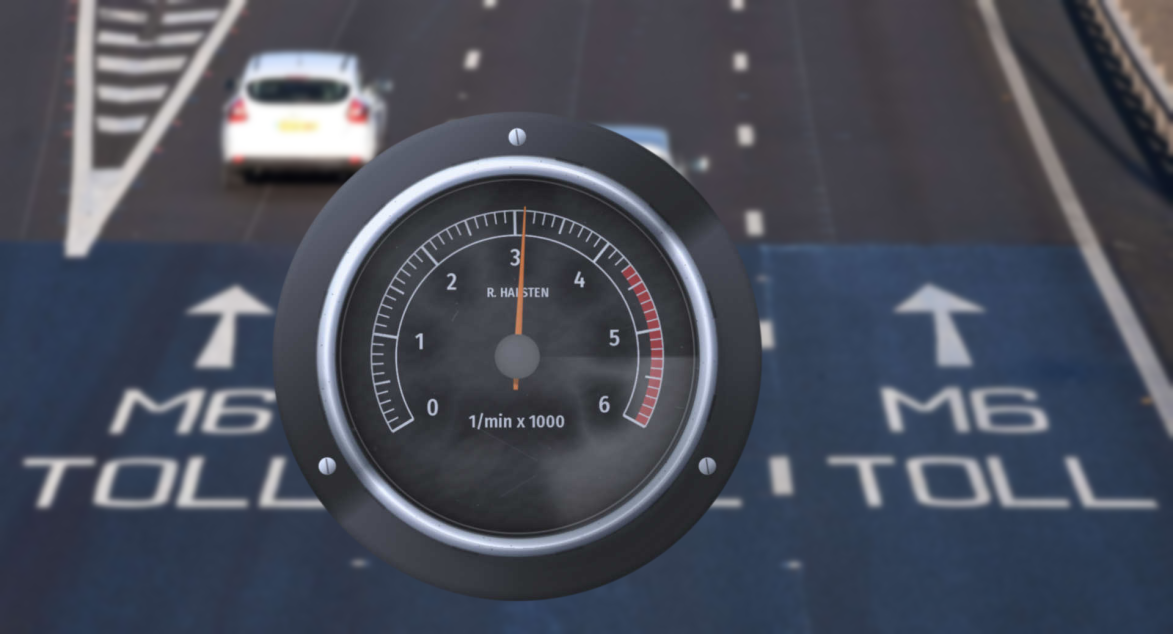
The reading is 3100 rpm
